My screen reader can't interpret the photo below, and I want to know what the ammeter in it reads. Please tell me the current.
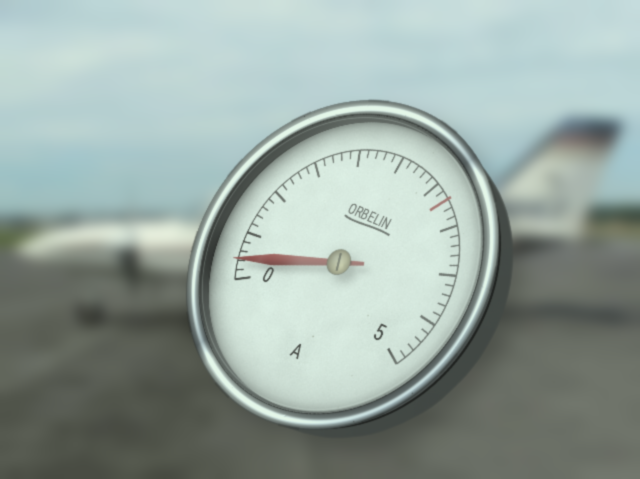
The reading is 0.2 A
